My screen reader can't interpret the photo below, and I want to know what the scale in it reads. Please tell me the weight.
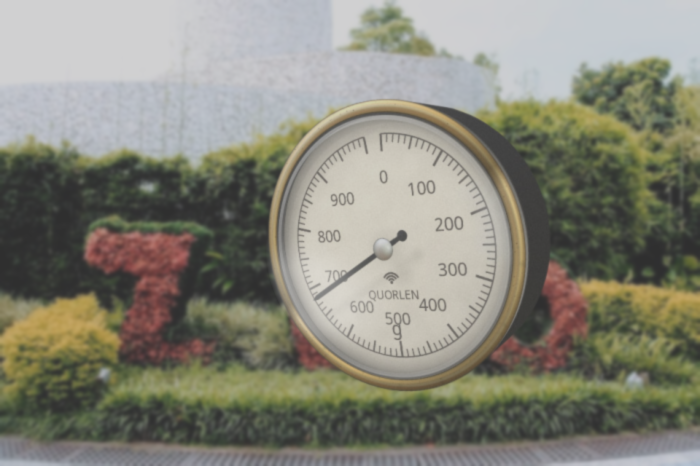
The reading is 680 g
